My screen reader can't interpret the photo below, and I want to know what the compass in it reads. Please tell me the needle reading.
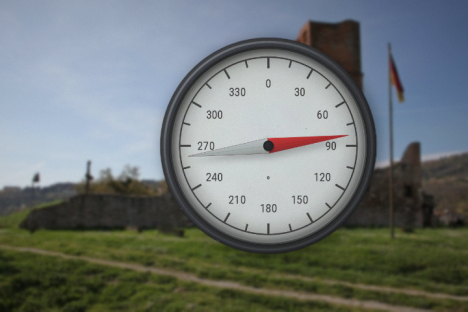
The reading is 82.5 °
